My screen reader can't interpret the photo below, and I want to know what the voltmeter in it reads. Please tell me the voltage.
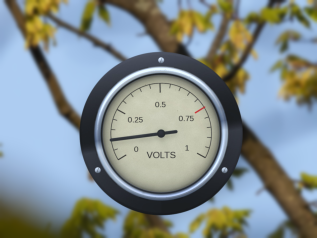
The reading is 0.1 V
